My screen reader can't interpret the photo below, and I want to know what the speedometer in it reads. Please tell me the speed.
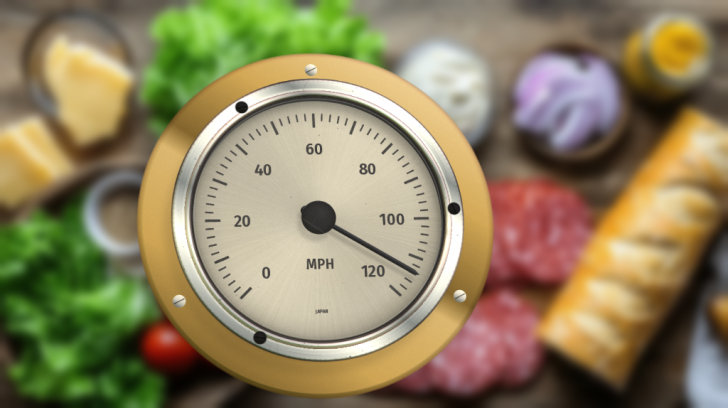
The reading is 114 mph
